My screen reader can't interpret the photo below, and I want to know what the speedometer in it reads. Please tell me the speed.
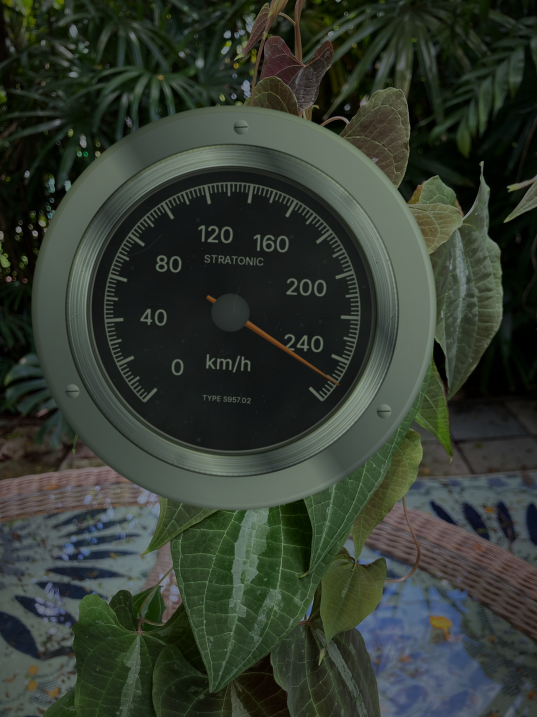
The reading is 250 km/h
